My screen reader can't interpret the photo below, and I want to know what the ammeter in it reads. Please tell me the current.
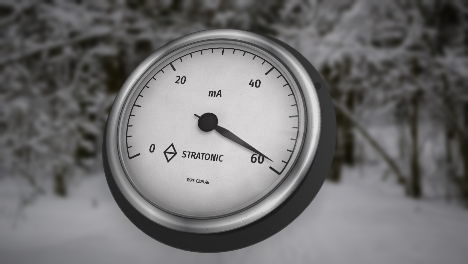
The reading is 59 mA
